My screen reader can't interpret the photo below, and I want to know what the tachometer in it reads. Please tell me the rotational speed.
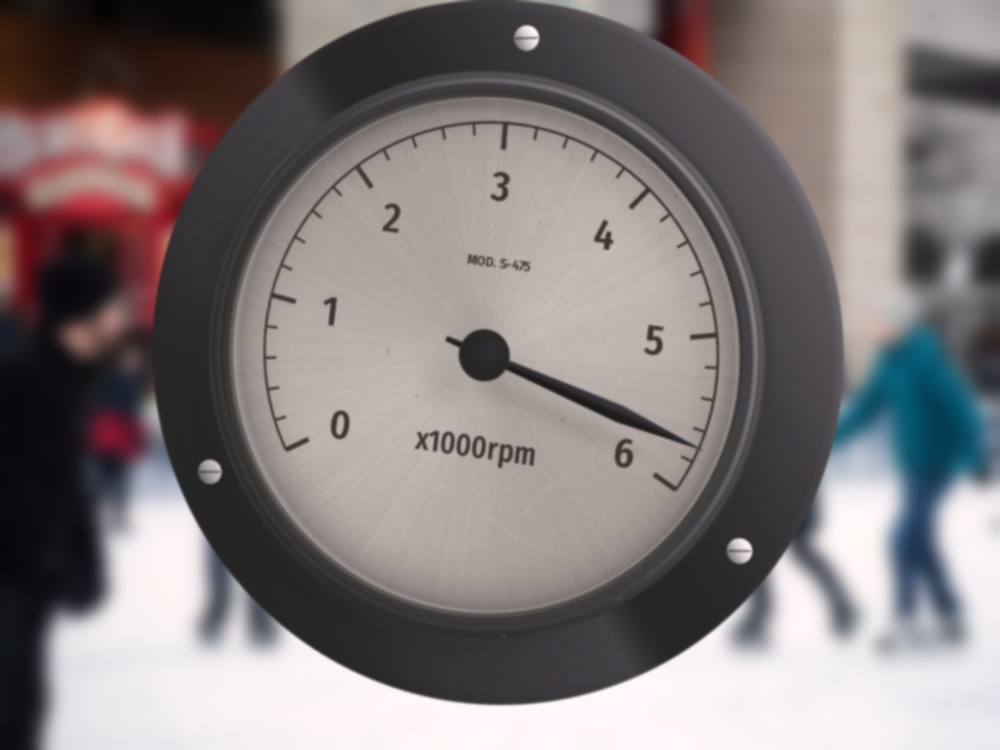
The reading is 5700 rpm
